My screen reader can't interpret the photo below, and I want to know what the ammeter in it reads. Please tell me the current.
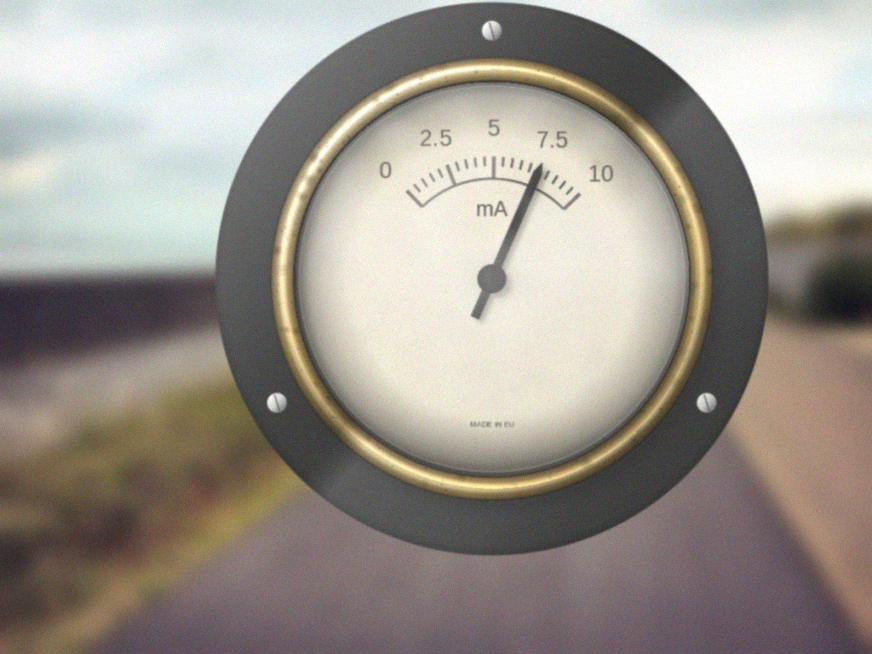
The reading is 7.5 mA
